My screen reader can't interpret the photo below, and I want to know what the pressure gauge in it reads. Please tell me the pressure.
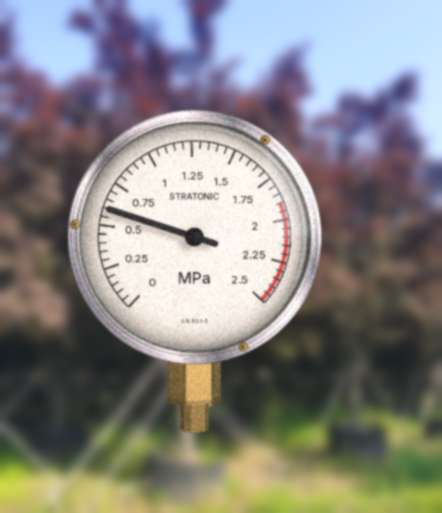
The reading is 0.6 MPa
